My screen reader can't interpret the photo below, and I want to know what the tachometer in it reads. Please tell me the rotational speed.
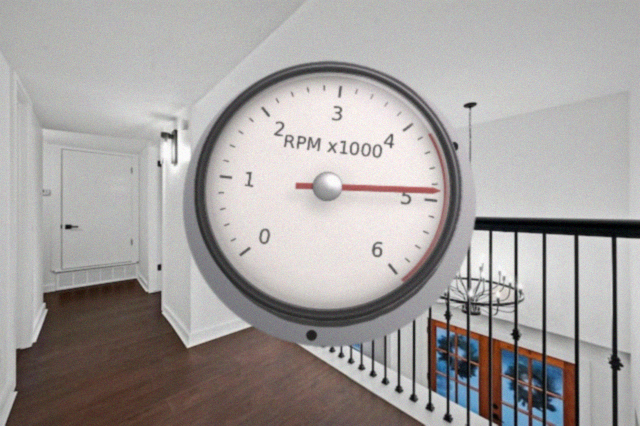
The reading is 4900 rpm
